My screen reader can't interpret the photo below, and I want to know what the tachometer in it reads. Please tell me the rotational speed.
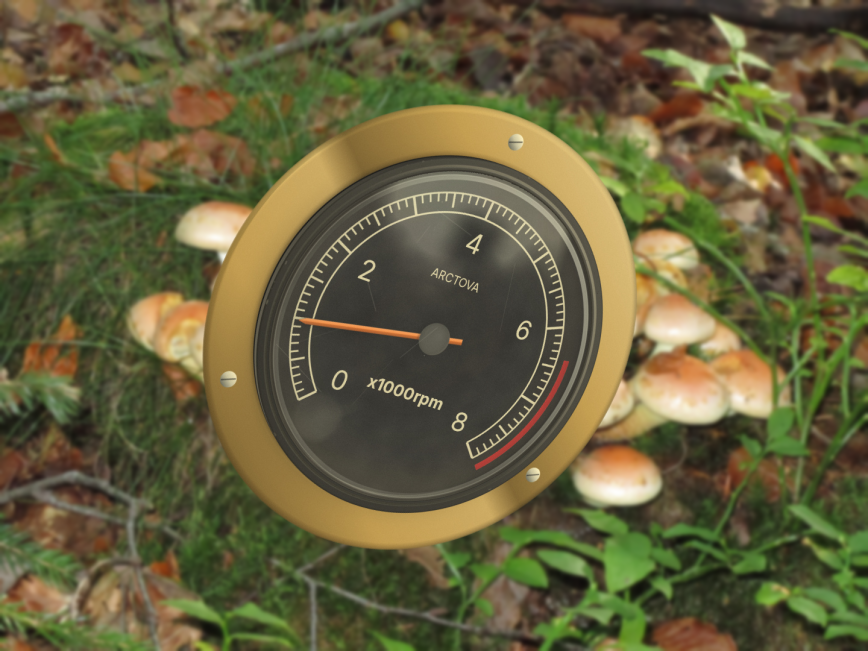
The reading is 1000 rpm
